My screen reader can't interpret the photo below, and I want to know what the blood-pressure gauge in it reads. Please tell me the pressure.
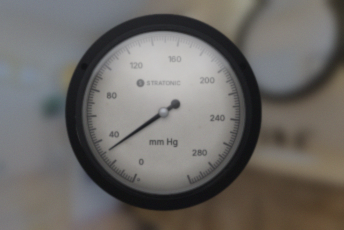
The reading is 30 mmHg
